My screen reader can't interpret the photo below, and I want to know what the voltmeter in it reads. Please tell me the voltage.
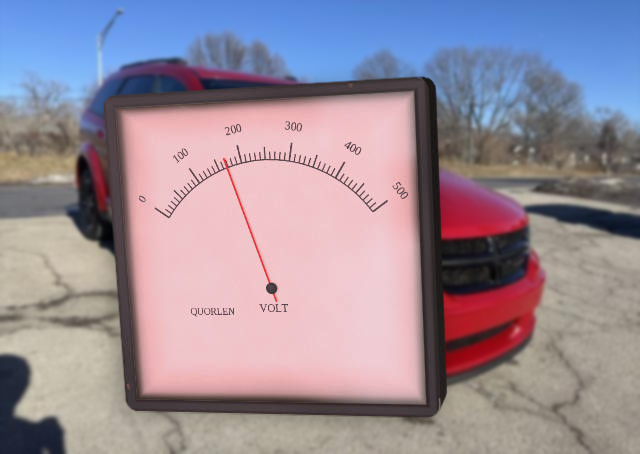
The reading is 170 V
